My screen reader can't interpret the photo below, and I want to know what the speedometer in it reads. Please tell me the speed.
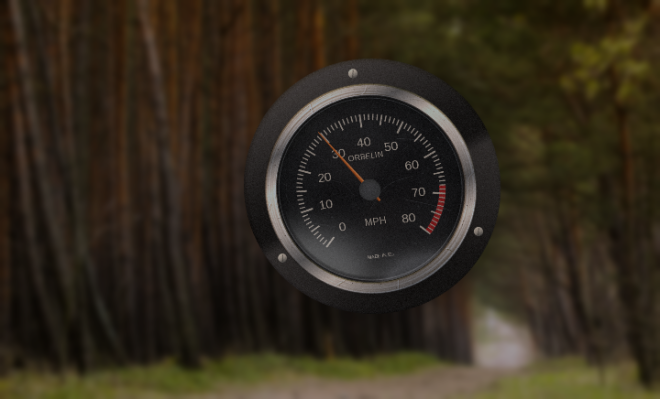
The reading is 30 mph
